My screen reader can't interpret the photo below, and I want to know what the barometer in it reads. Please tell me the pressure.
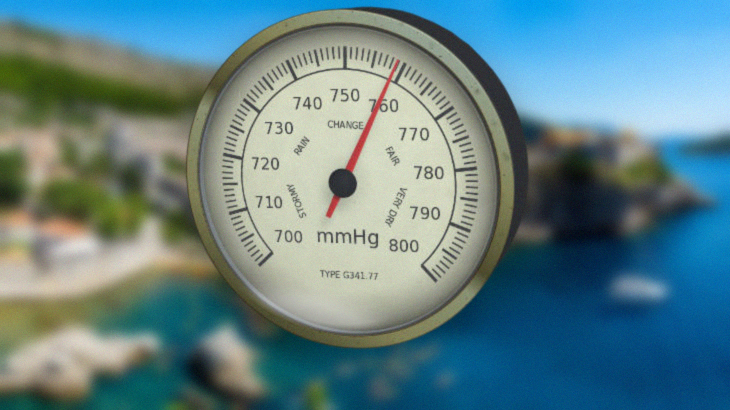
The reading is 759 mmHg
